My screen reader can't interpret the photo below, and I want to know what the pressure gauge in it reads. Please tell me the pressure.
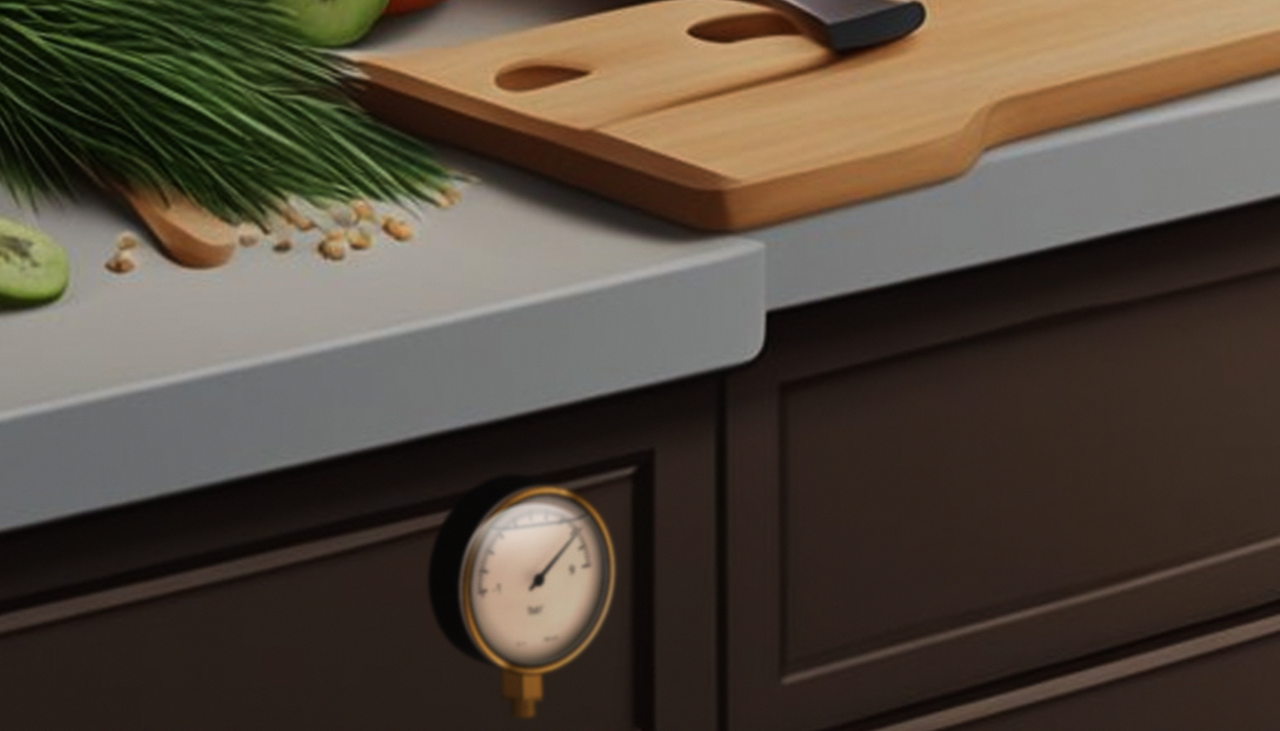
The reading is 7 bar
